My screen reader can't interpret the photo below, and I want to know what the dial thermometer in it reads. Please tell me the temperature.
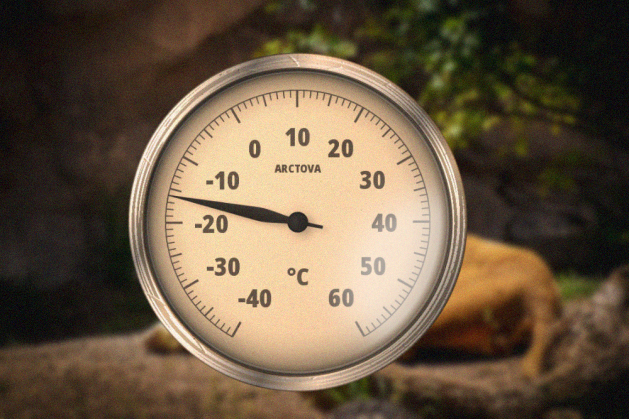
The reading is -16 °C
